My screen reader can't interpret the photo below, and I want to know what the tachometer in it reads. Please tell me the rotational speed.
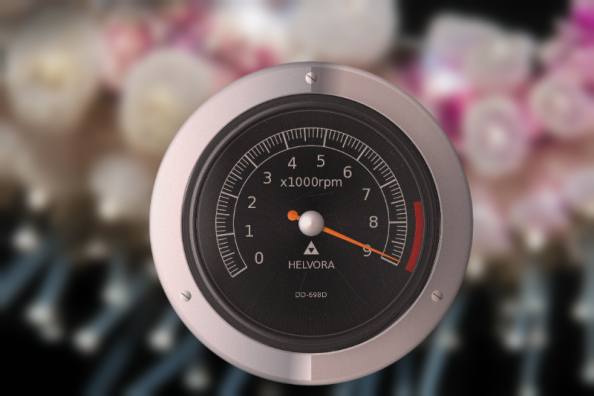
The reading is 8900 rpm
